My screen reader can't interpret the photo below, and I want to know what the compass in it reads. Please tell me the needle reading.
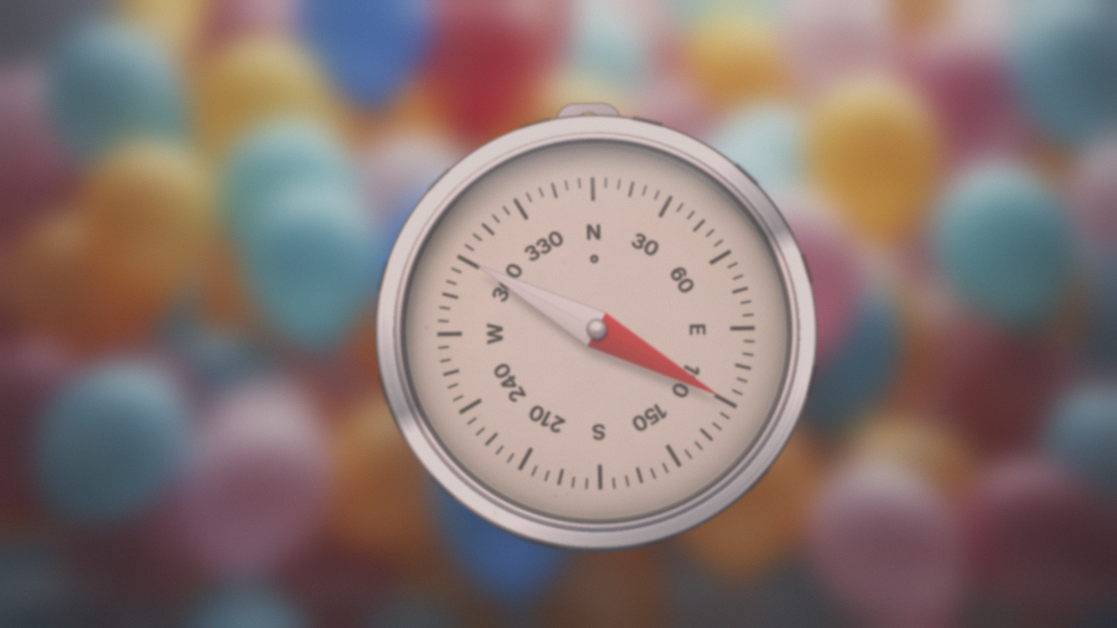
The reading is 120 °
